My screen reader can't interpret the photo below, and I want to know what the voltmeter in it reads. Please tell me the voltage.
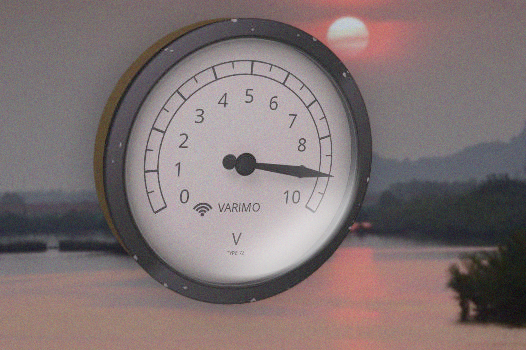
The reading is 9 V
